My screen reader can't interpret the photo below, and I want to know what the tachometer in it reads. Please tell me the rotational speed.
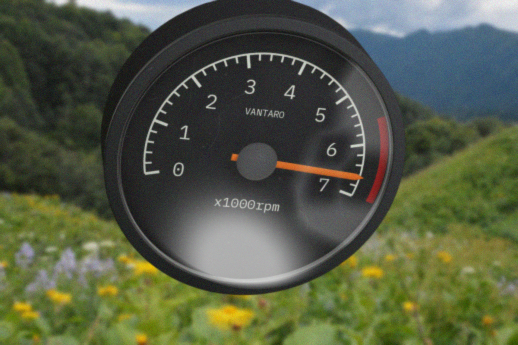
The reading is 6600 rpm
